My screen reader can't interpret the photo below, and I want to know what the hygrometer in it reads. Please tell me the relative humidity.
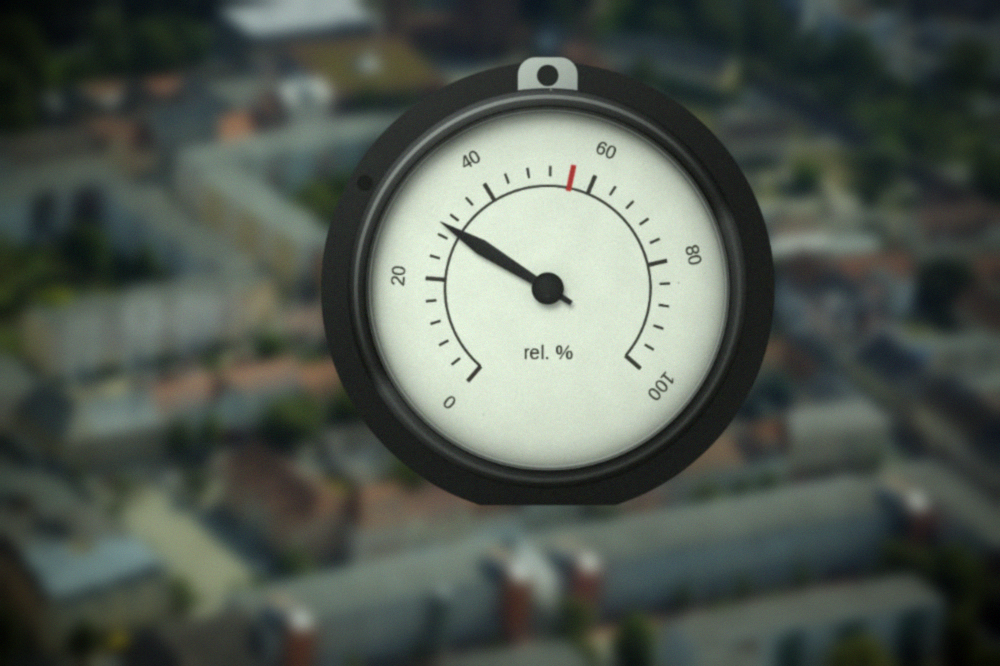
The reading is 30 %
